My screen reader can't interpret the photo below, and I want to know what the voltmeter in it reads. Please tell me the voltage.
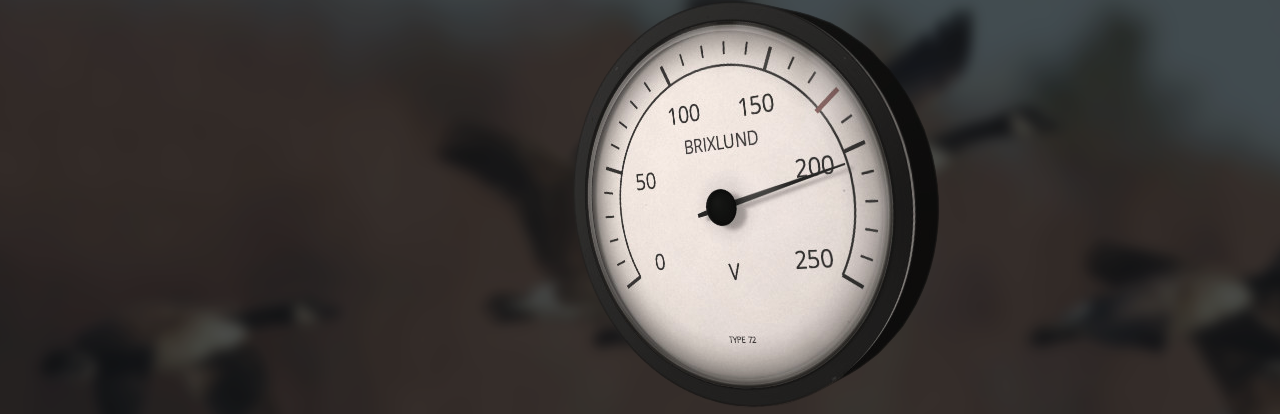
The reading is 205 V
